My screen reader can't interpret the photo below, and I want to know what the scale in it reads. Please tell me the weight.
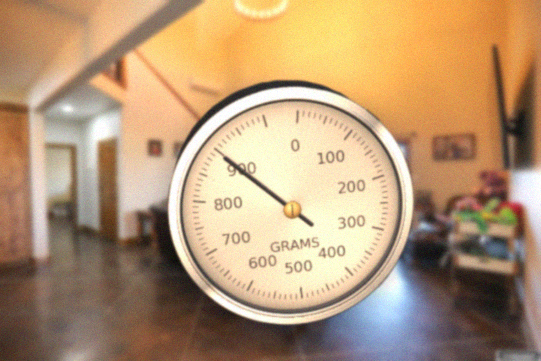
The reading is 900 g
